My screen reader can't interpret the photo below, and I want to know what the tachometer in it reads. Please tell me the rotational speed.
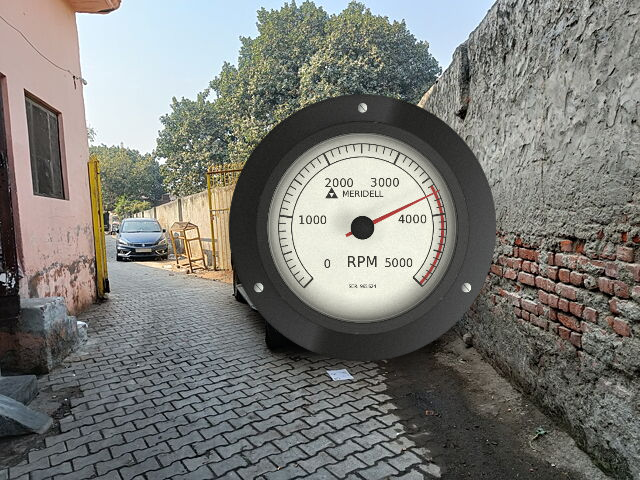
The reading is 3700 rpm
